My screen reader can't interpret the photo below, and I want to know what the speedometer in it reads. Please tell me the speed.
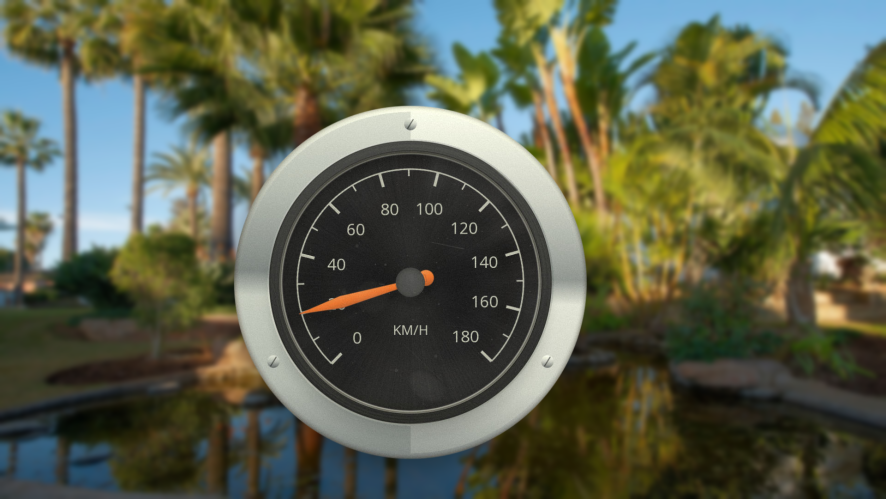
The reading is 20 km/h
